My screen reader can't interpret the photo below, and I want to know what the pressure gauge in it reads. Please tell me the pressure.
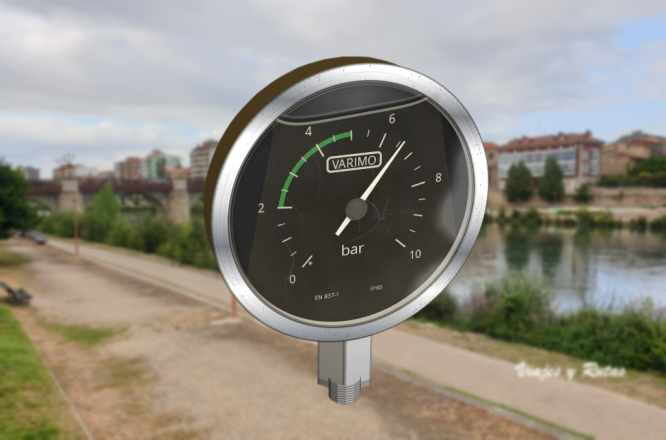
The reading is 6.5 bar
